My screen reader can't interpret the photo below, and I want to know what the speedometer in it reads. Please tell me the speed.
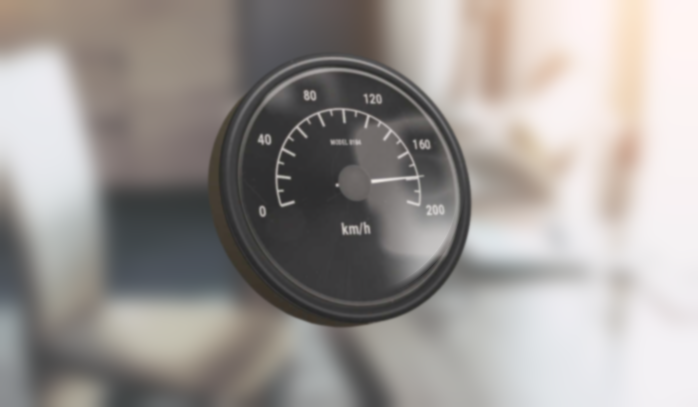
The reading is 180 km/h
